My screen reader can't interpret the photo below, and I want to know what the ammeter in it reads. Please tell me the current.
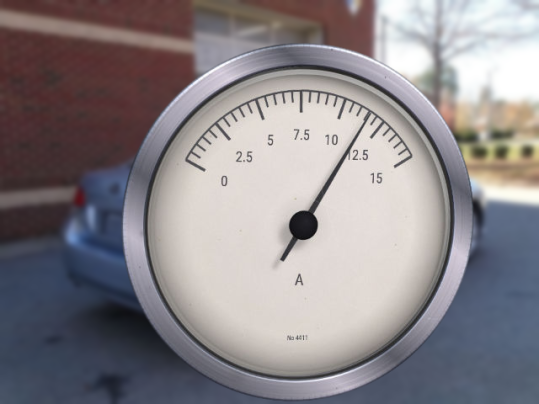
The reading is 11.5 A
